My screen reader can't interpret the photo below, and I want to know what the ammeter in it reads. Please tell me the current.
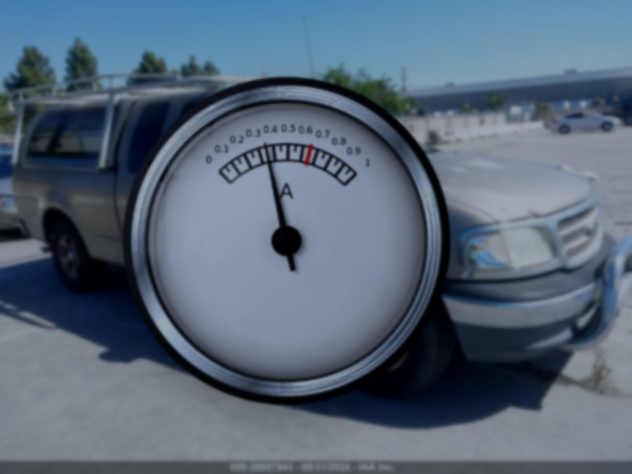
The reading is 0.35 A
